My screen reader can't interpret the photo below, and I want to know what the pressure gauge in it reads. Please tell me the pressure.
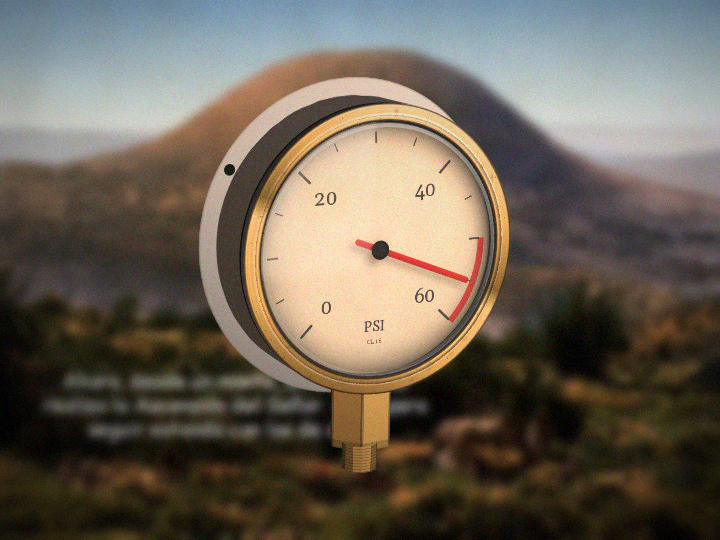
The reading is 55 psi
